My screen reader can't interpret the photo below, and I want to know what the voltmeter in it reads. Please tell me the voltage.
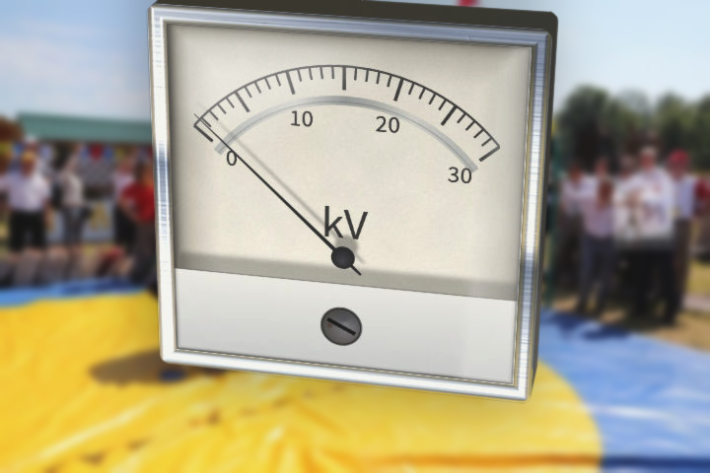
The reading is 1 kV
